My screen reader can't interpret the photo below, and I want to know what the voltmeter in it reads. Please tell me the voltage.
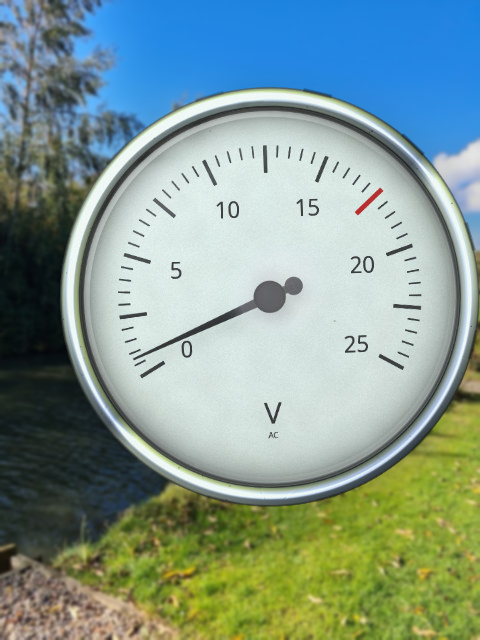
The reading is 0.75 V
